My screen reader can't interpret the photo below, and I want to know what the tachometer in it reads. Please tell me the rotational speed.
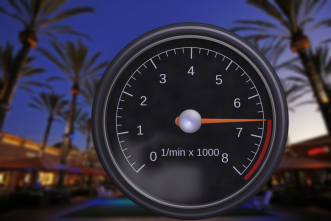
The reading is 6600 rpm
